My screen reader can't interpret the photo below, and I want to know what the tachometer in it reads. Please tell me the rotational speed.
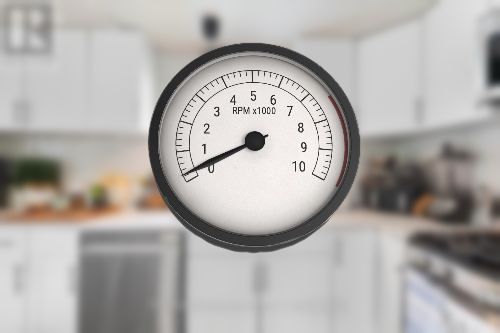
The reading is 200 rpm
